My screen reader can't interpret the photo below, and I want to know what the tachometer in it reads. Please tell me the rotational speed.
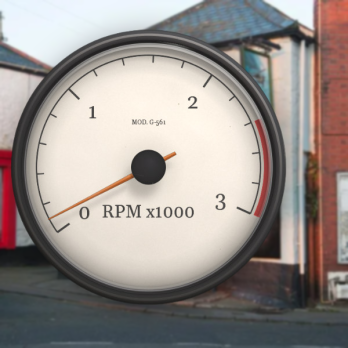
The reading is 100 rpm
